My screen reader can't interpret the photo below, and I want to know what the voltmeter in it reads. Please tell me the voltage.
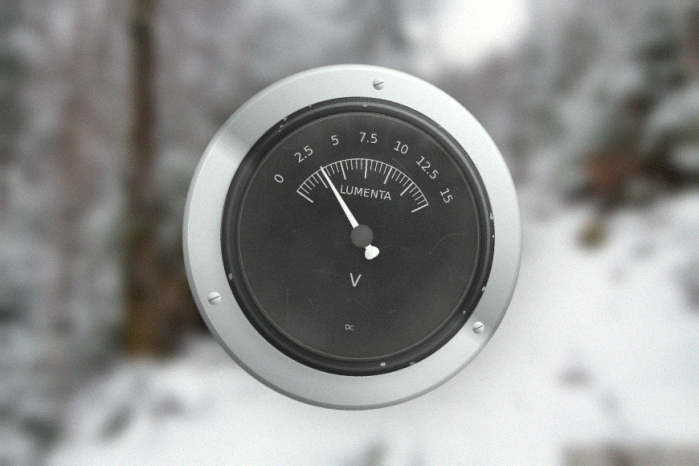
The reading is 3 V
